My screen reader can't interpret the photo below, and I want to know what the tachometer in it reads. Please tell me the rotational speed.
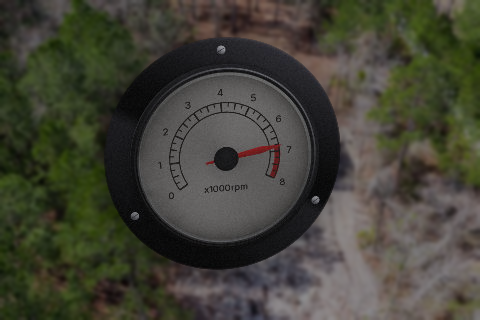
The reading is 6750 rpm
